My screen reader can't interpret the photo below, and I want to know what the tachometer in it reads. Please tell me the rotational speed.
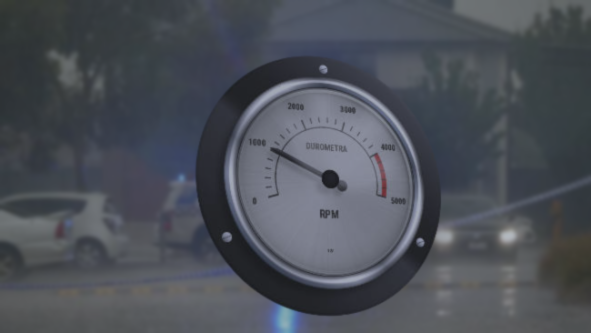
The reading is 1000 rpm
